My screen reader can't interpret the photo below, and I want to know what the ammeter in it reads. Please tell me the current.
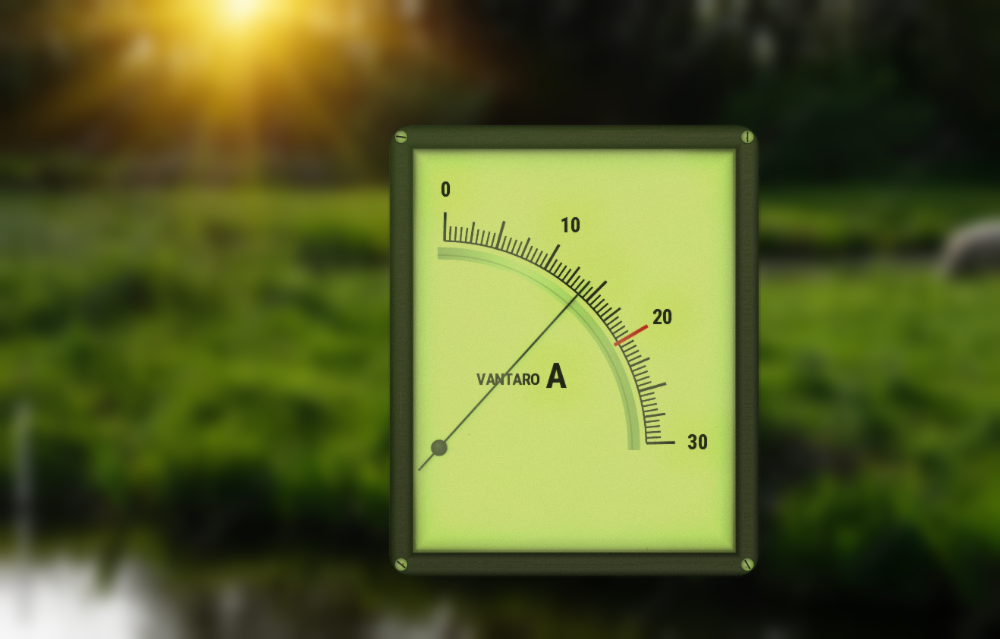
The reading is 14 A
